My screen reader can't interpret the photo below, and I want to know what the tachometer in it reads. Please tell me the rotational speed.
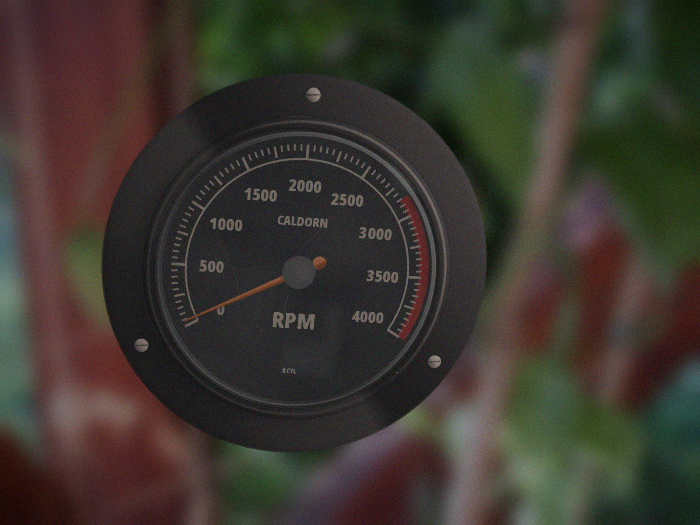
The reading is 50 rpm
